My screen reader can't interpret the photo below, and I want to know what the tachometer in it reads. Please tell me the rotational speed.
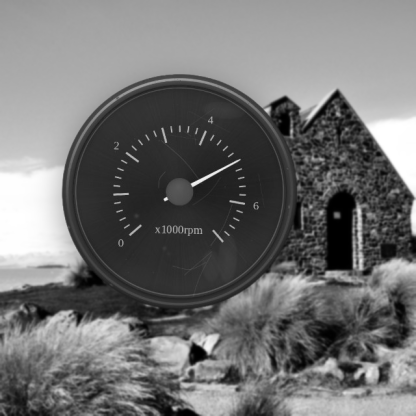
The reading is 5000 rpm
